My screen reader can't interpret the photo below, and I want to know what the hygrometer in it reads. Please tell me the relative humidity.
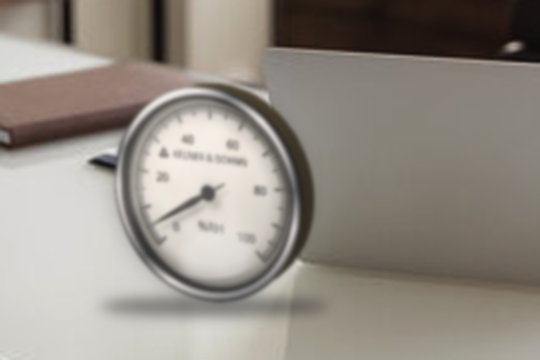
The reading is 5 %
